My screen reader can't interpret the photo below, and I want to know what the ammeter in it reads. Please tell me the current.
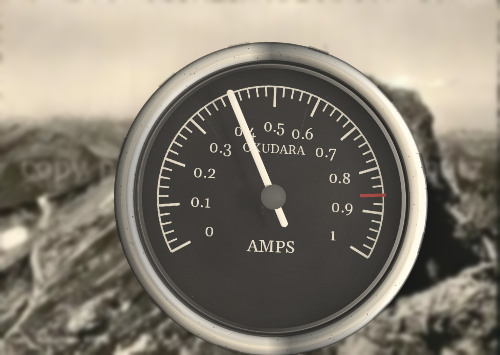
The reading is 0.4 A
